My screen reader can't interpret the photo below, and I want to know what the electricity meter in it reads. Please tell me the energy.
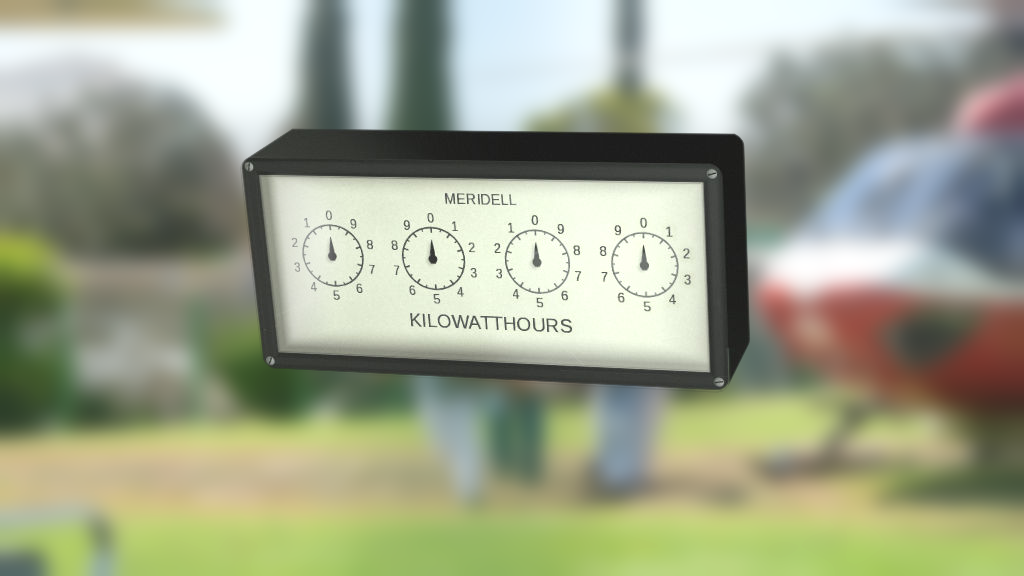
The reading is 0 kWh
